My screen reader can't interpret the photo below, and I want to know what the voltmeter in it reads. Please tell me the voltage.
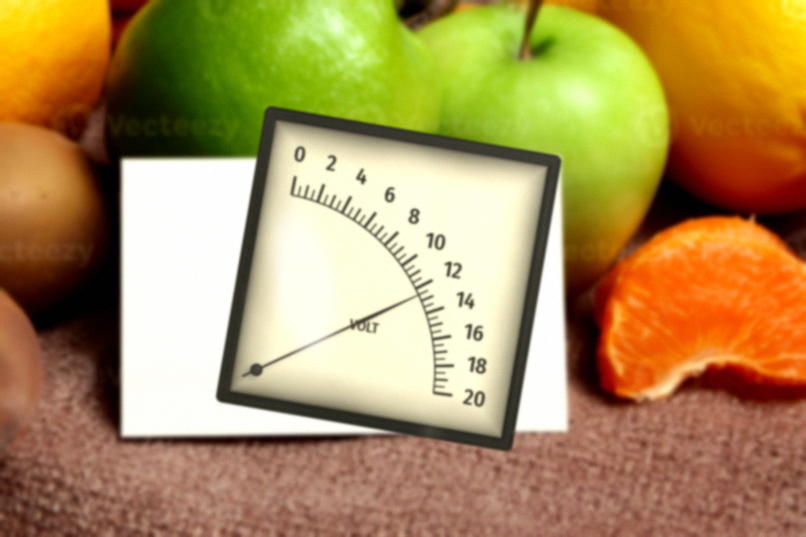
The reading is 12.5 V
